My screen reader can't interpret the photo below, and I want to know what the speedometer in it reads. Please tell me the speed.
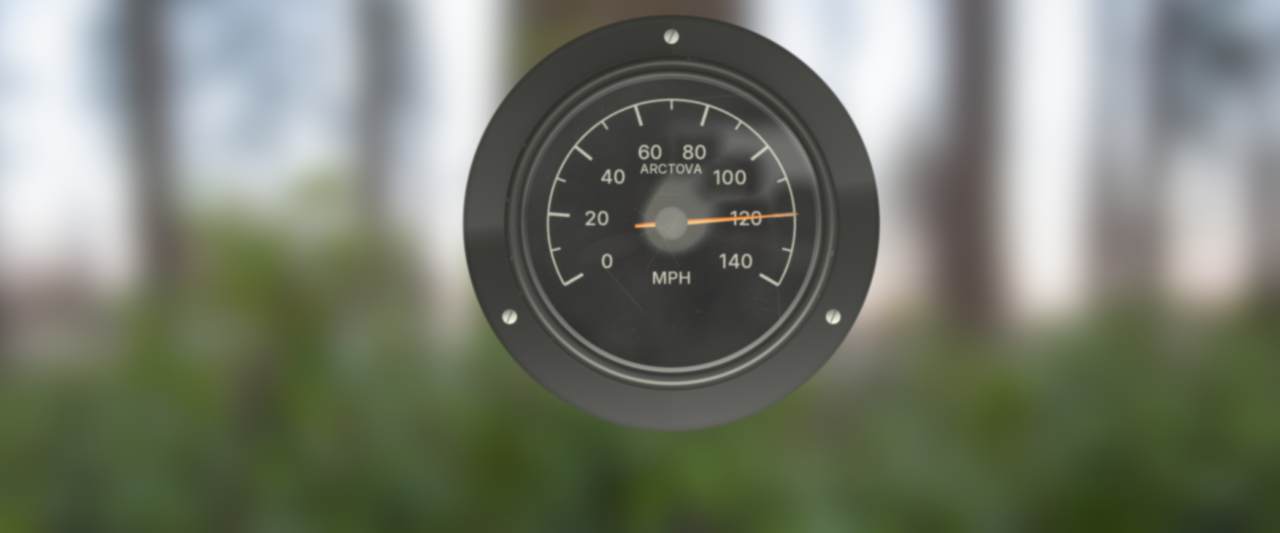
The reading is 120 mph
